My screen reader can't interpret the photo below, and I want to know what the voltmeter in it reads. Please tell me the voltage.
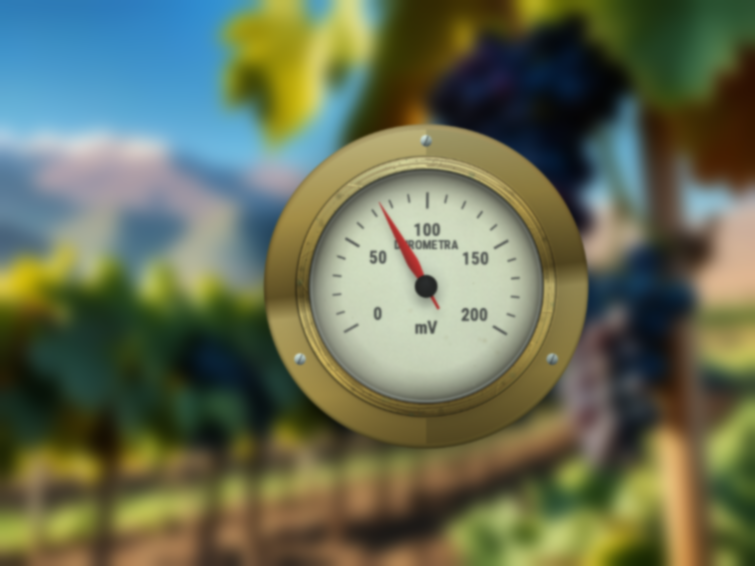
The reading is 75 mV
